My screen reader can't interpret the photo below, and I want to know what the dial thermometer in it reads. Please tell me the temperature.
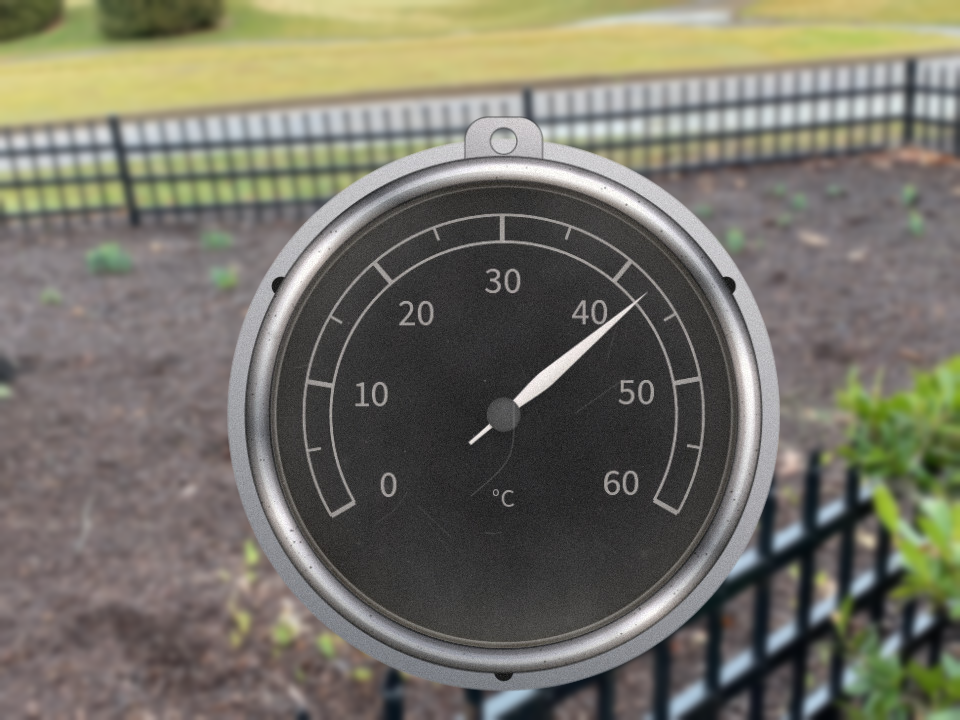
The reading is 42.5 °C
